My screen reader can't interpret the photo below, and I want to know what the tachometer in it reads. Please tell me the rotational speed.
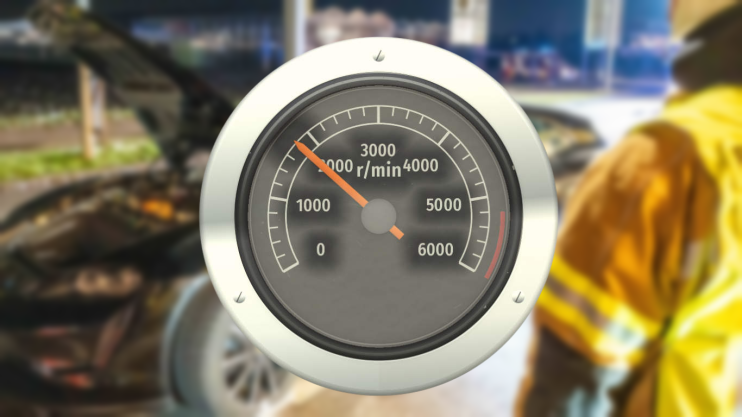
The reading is 1800 rpm
